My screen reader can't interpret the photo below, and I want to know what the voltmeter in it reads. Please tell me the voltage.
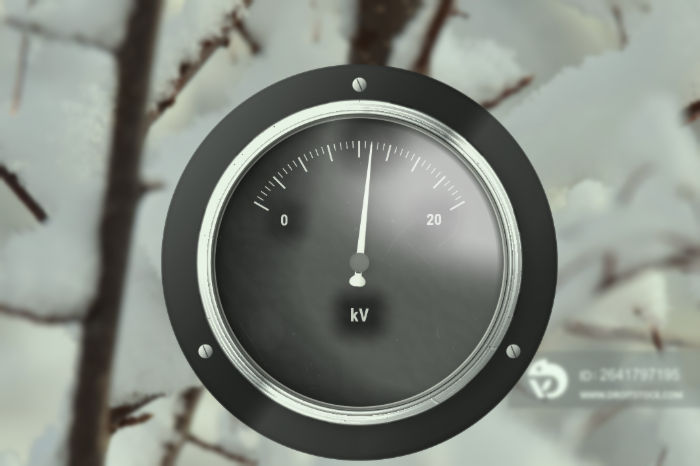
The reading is 11 kV
